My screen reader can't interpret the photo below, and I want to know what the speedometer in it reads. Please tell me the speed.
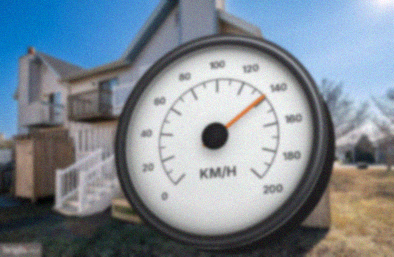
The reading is 140 km/h
